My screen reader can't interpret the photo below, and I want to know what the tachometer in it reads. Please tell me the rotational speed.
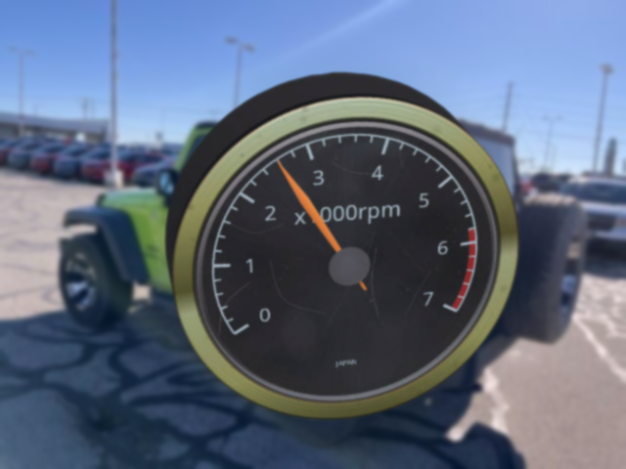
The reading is 2600 rpm
